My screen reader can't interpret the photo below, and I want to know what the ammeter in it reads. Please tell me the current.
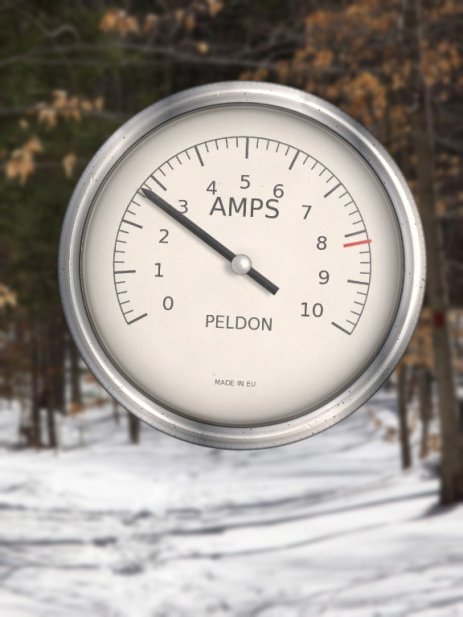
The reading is 2.7 A
